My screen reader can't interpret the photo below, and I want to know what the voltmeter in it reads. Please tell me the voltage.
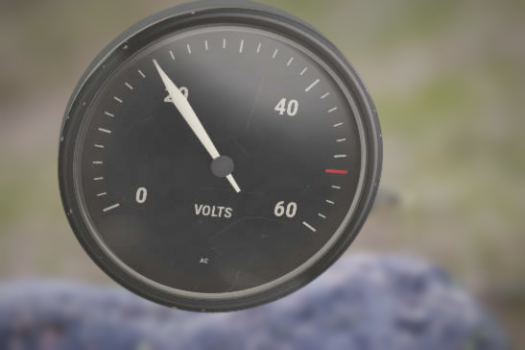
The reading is 20 V
